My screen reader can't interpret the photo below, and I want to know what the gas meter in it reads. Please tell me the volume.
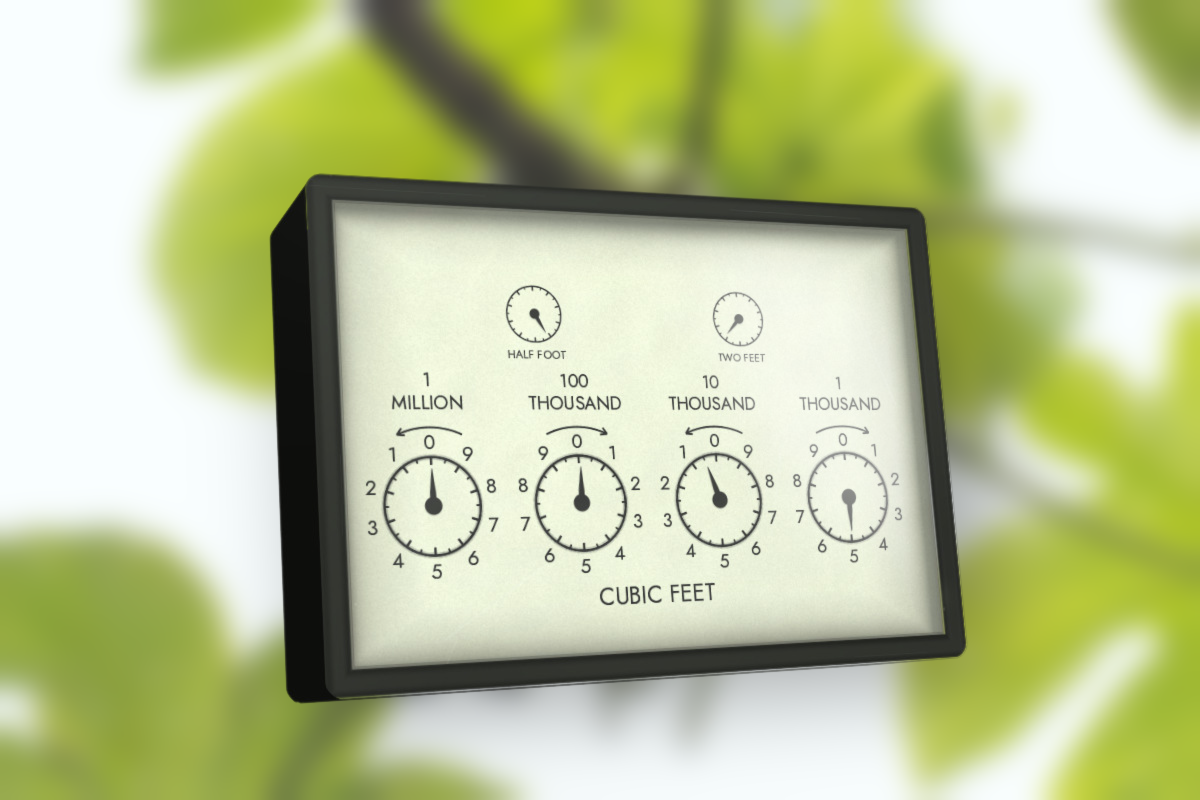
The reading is 500 ft³
